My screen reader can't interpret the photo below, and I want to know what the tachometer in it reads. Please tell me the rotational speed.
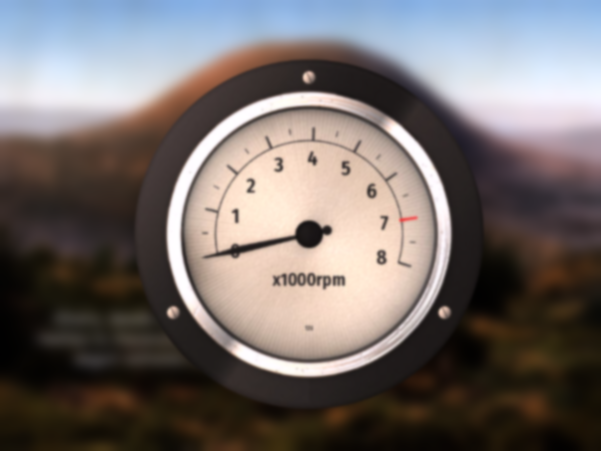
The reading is 0 rpm
